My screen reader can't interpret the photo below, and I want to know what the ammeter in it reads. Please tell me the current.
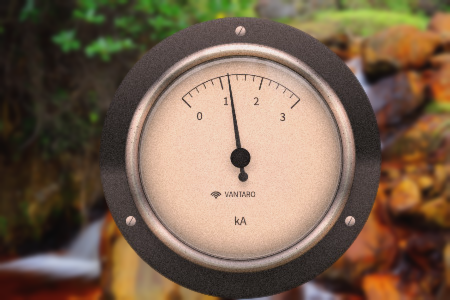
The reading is 1.2 kA
